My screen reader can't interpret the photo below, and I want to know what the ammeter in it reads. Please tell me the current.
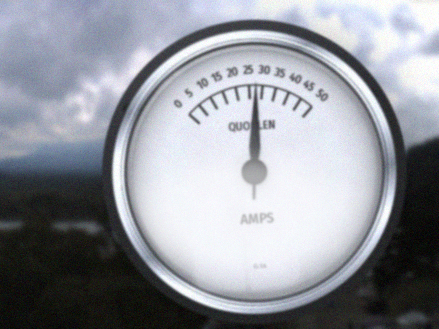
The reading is 27.5 A
